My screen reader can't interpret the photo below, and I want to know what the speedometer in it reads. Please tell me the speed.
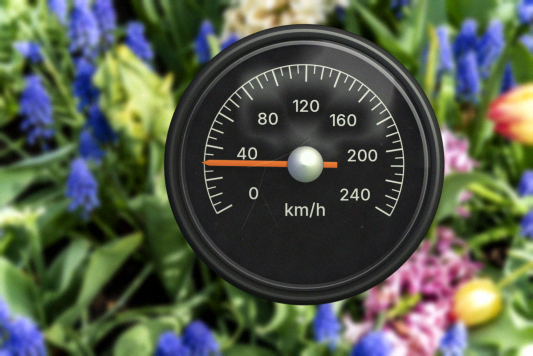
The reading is 30 km/h
